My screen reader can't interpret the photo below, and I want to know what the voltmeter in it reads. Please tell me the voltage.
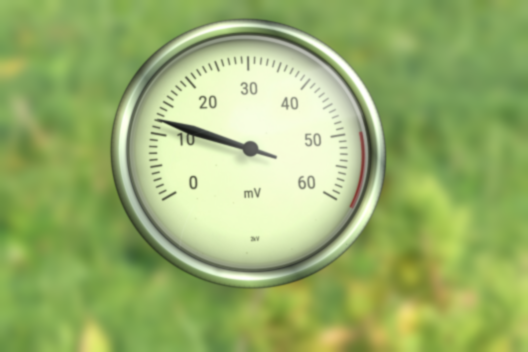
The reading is 12 mV
